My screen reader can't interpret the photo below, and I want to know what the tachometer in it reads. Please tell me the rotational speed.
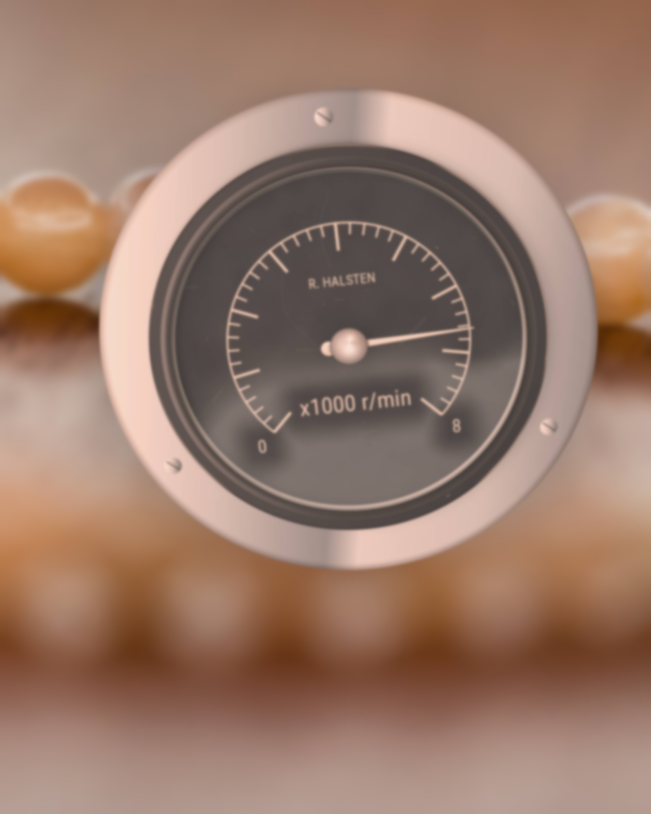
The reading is 6600 rpm
